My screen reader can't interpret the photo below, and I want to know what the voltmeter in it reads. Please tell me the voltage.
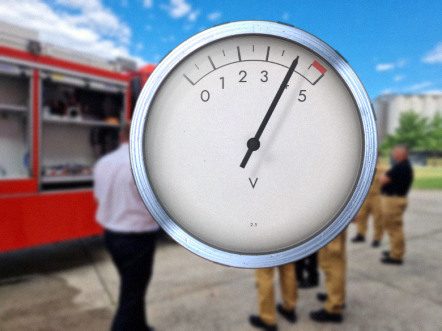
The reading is 4 V
